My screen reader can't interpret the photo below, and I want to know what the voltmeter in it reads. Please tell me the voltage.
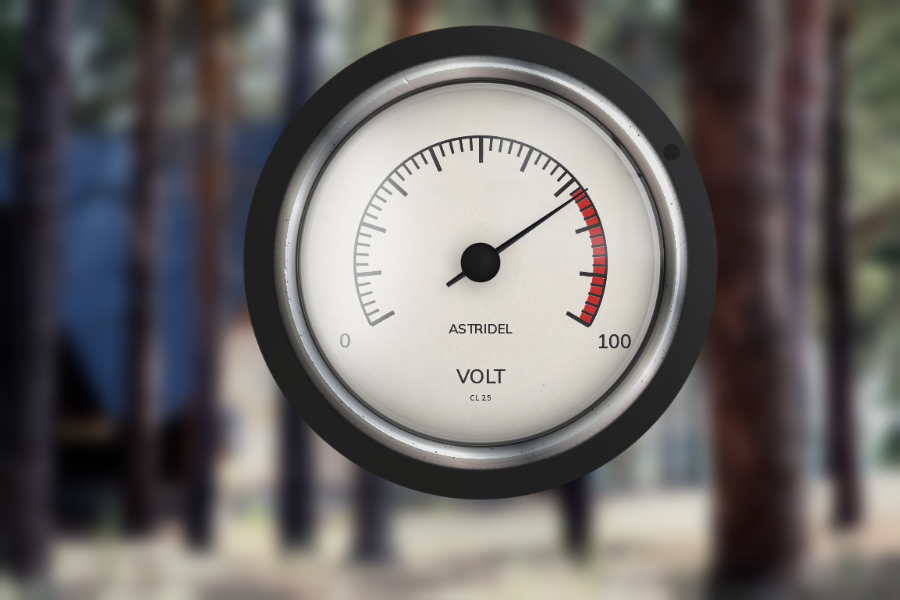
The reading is 73 V
